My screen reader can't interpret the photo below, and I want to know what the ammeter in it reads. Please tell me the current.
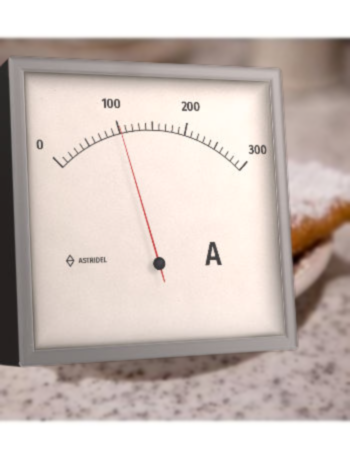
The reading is 100 A
